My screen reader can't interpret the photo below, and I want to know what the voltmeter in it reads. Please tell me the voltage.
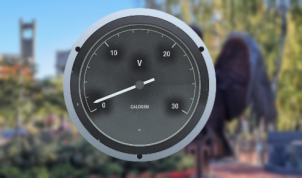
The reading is 1 V
